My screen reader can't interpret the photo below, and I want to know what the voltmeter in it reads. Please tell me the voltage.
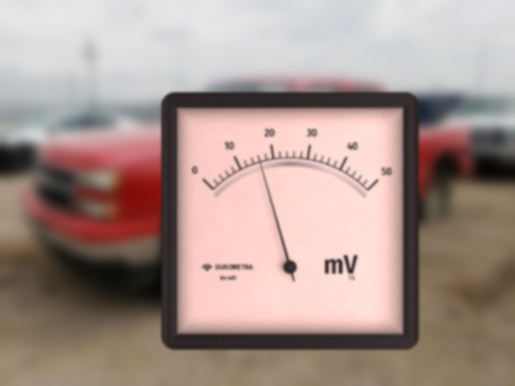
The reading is 16 mV
